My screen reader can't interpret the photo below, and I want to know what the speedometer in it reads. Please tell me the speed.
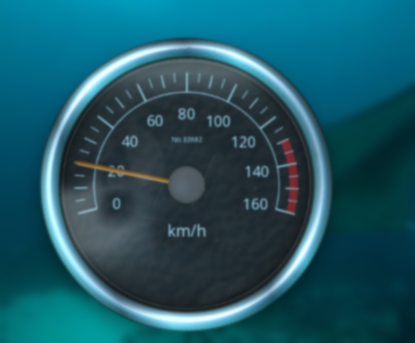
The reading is 20 km/h
